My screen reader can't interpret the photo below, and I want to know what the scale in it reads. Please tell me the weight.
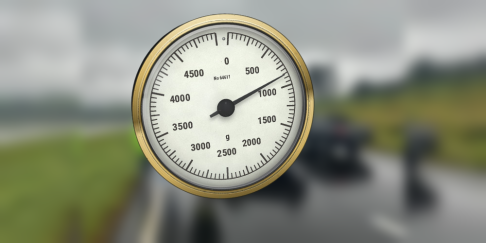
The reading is 850 g
